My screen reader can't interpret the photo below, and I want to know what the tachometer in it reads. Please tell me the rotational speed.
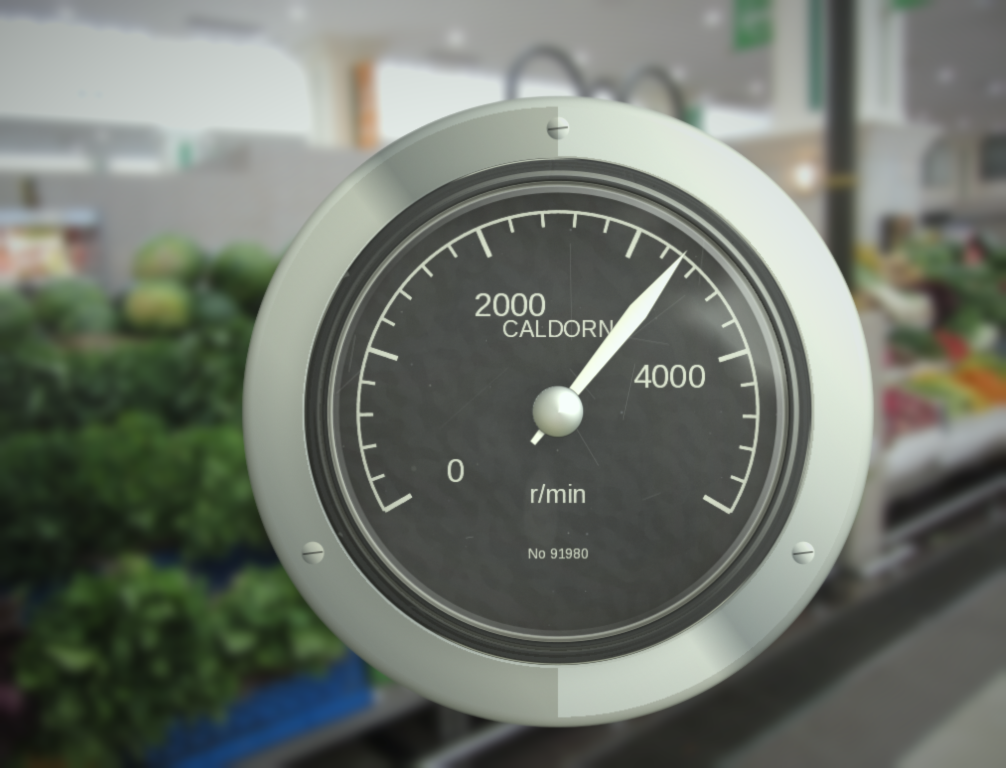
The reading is 3300 rpm
